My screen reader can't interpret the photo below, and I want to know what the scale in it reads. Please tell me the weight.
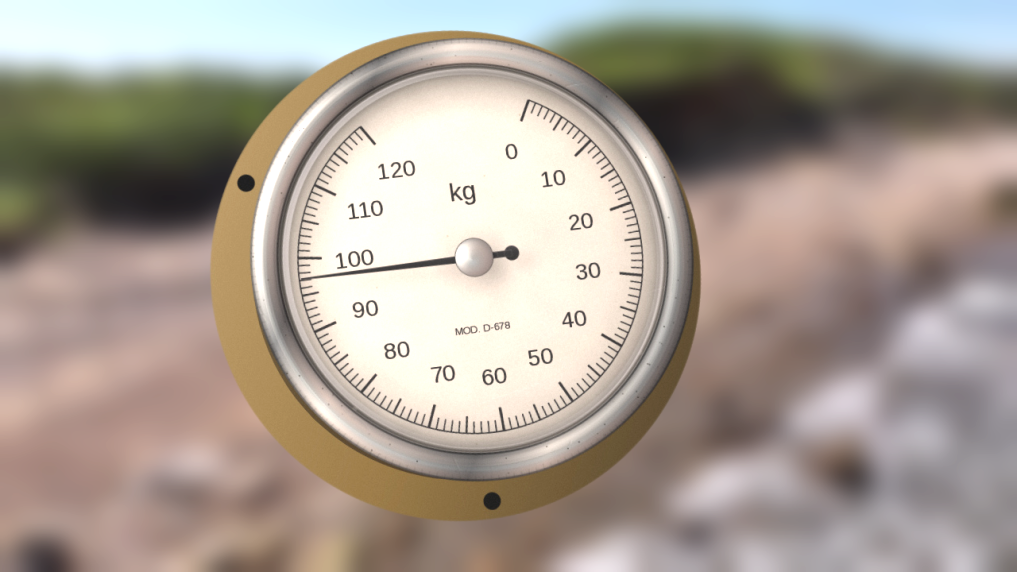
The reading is 97 kg
